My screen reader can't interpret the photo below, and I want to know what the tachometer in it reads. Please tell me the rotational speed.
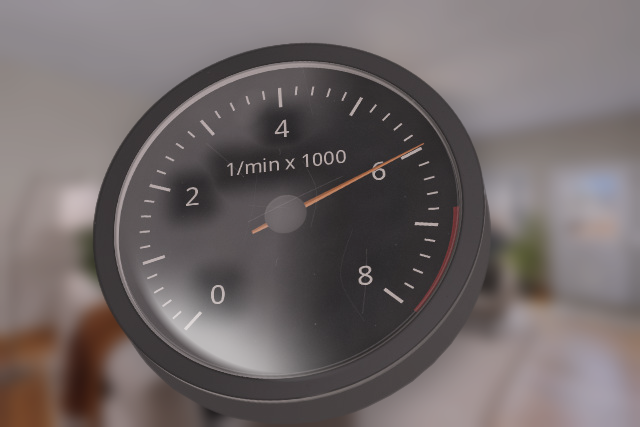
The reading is 6000 rpm
